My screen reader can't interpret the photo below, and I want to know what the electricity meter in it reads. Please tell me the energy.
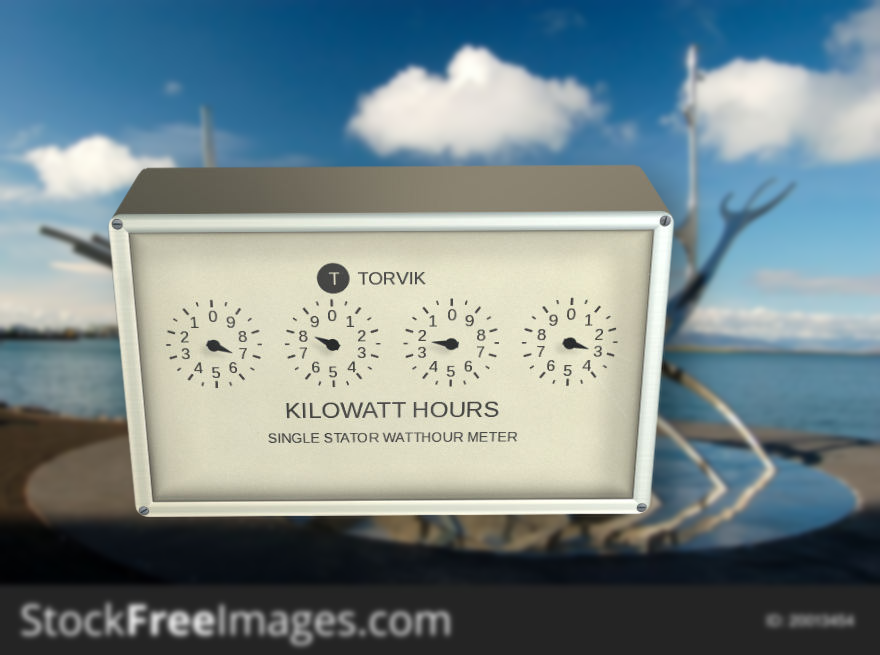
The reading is 6823 kWh
